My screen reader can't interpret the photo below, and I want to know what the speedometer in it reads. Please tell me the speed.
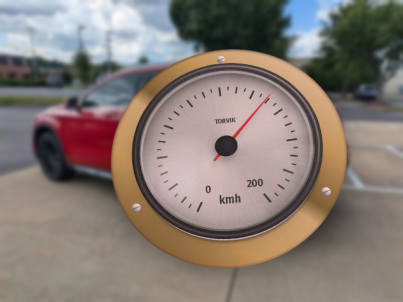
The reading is 130 km/h
